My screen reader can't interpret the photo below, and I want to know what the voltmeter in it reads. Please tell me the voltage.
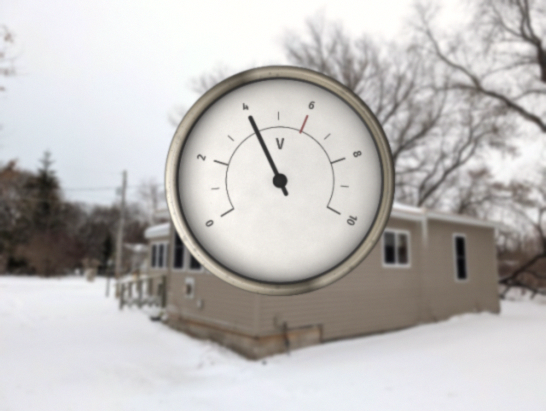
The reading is 4 V
